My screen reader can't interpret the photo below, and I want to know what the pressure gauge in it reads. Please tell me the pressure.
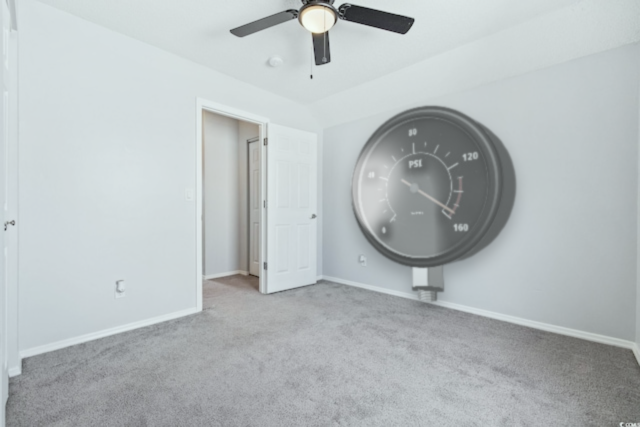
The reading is 155 psi
